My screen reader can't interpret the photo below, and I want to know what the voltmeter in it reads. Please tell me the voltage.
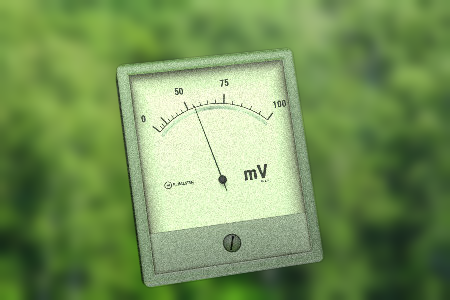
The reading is 55 mV
